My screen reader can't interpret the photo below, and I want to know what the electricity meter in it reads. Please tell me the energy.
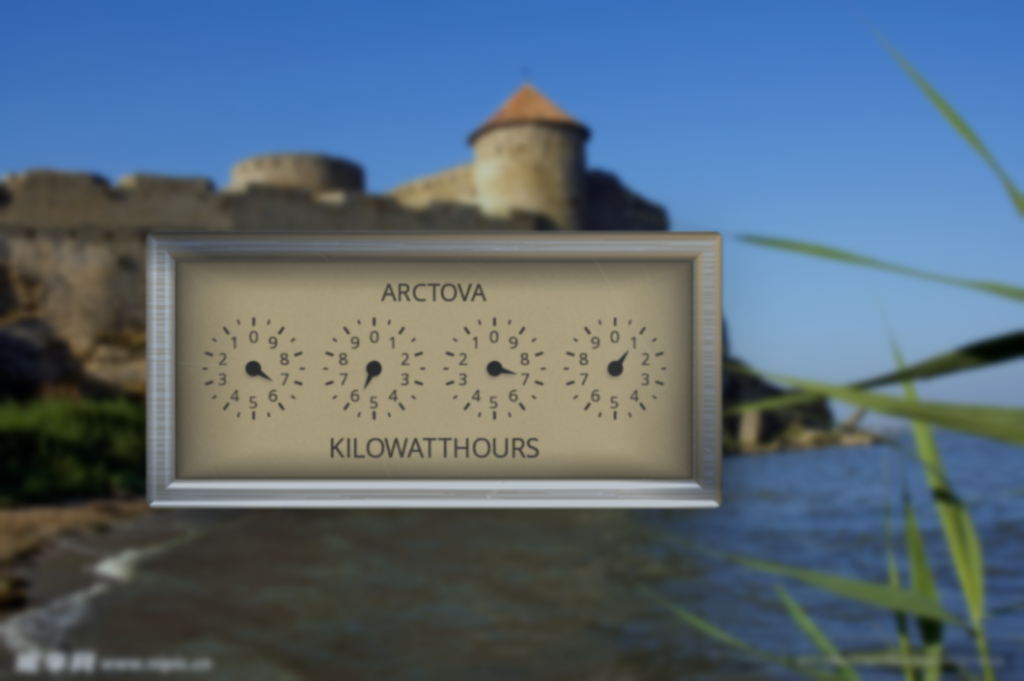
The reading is 6571 kWh
